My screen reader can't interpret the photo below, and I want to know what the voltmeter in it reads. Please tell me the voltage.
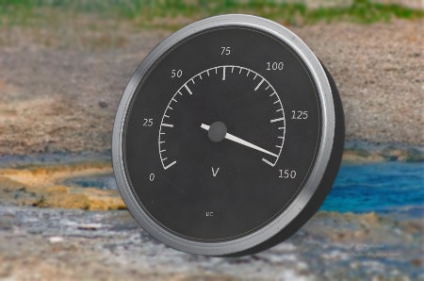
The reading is 145 V
